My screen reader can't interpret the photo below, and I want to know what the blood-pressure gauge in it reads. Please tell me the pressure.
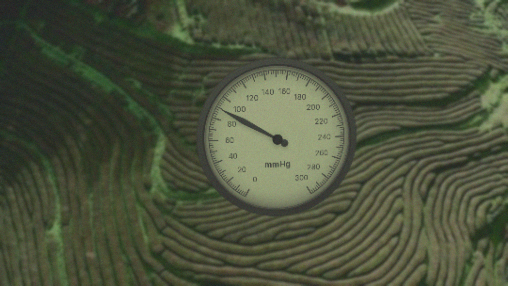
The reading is 90 mmHg
